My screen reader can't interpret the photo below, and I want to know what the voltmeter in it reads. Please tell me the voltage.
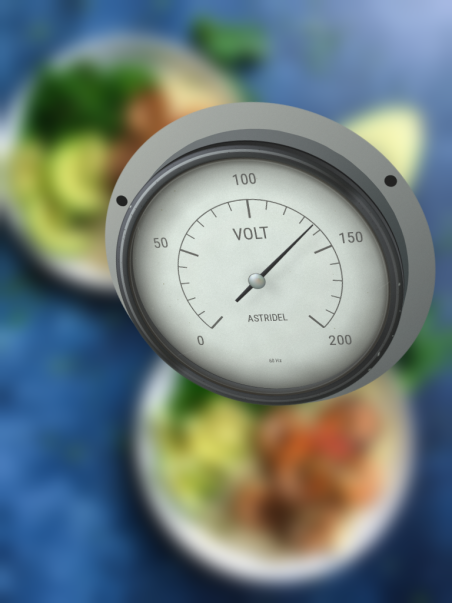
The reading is 135 V
